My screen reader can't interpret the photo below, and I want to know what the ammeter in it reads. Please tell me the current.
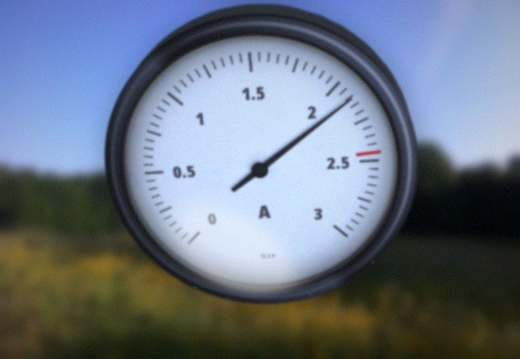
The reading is 2.1 A
